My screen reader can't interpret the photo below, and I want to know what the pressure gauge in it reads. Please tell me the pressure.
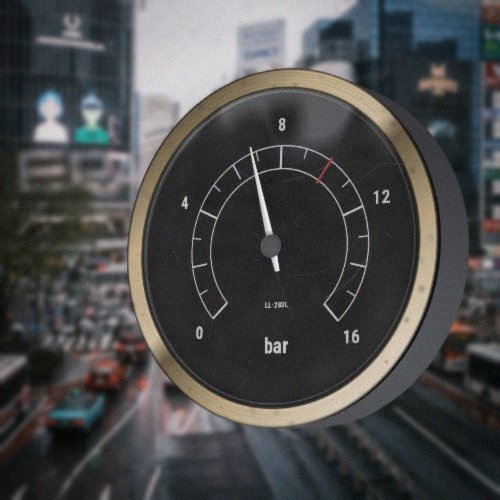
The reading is 7 bar
